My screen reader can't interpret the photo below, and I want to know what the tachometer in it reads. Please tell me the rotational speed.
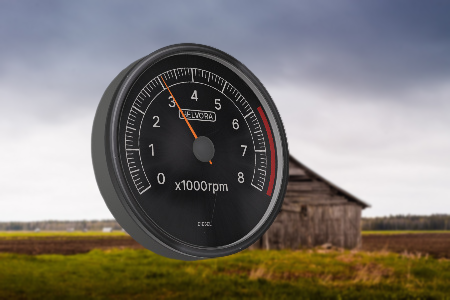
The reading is 3000 rpm
